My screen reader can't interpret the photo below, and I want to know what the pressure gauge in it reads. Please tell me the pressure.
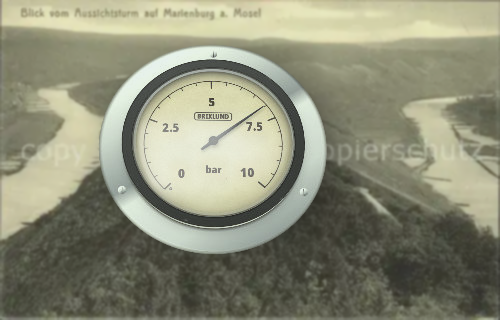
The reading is 7 bar
